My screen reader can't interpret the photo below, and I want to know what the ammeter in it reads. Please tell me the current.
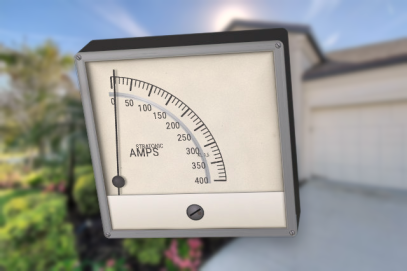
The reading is 10 A
